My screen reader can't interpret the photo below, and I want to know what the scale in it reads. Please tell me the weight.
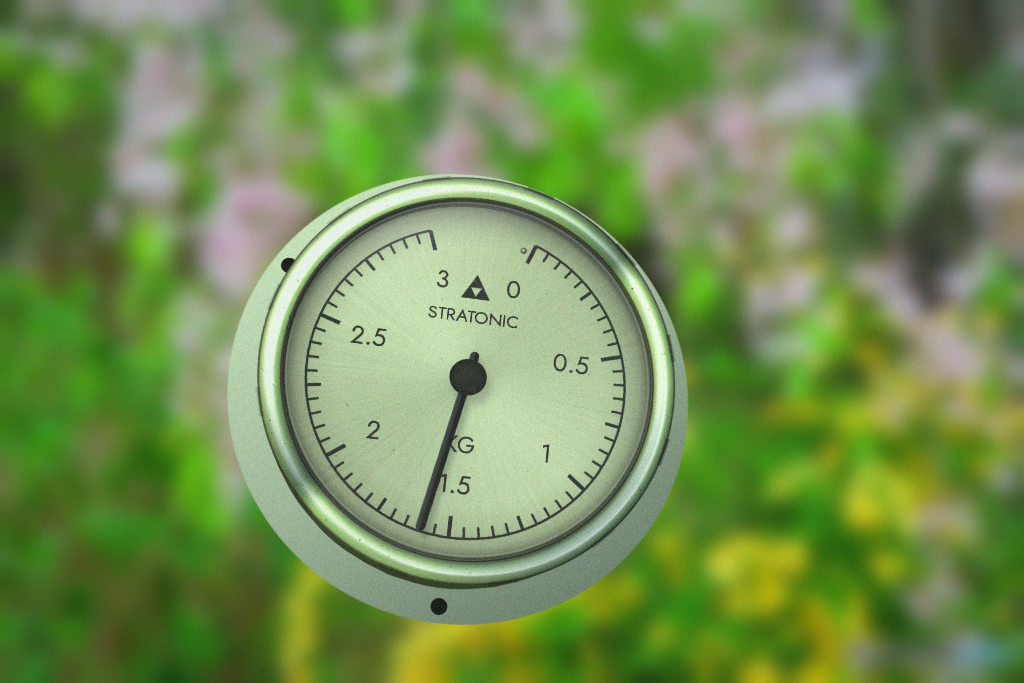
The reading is 1.6 kg
